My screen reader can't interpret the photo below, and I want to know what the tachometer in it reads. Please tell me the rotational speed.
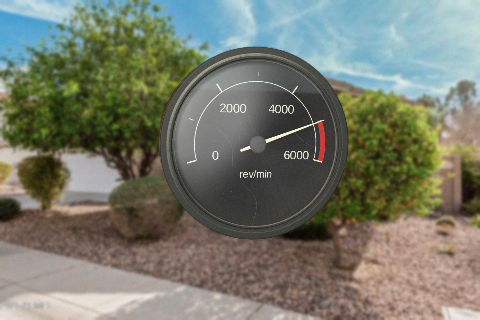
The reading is 5000 rpm
